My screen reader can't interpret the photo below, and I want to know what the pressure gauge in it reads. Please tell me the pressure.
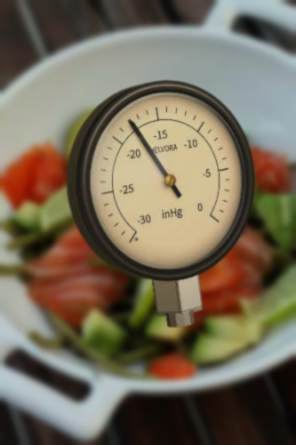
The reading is -18 inHg
